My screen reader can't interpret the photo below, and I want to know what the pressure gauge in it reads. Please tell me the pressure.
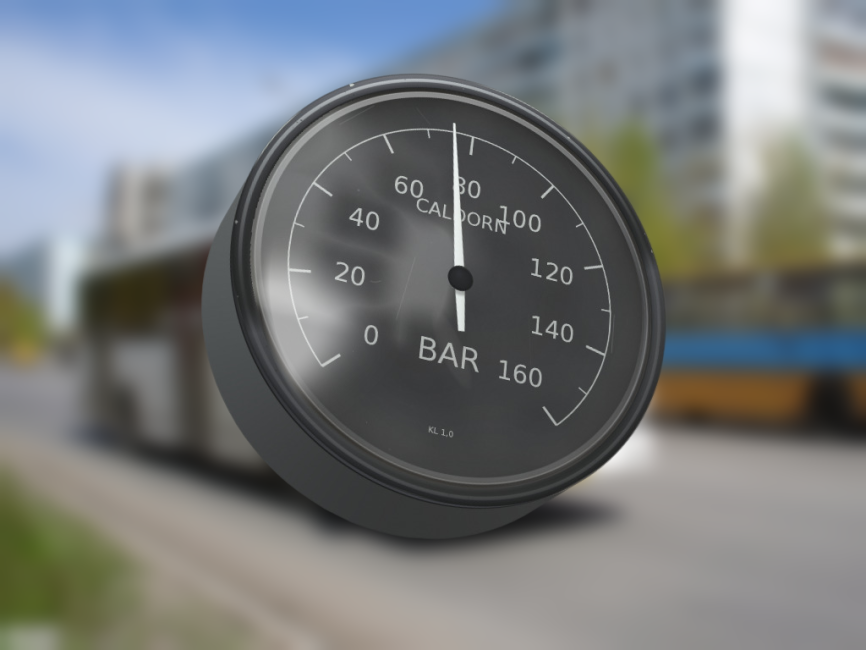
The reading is 75 bar
